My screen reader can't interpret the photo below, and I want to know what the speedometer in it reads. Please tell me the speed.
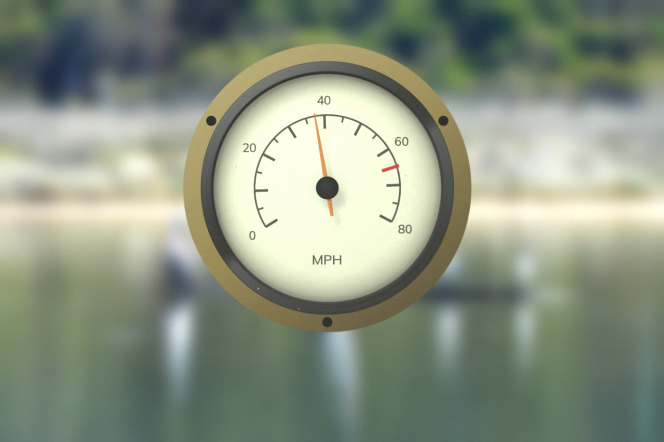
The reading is 37.5 mph
